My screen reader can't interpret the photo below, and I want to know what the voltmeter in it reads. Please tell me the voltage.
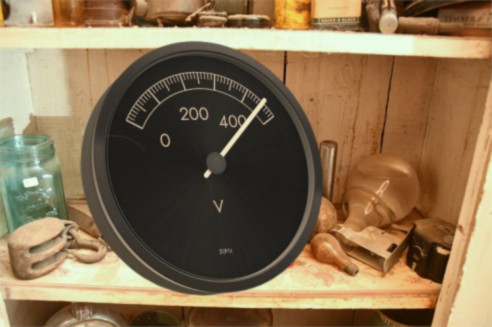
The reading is 450 V
